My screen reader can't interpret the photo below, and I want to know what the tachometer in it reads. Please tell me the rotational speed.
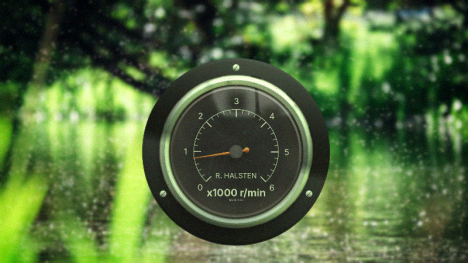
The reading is 800 rpm
